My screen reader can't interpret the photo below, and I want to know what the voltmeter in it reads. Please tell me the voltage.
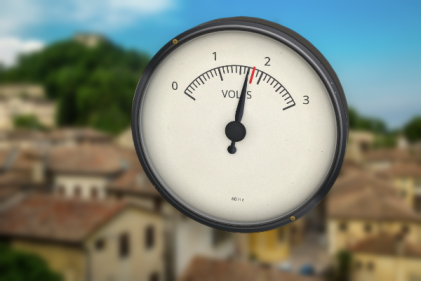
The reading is 1.7 V
